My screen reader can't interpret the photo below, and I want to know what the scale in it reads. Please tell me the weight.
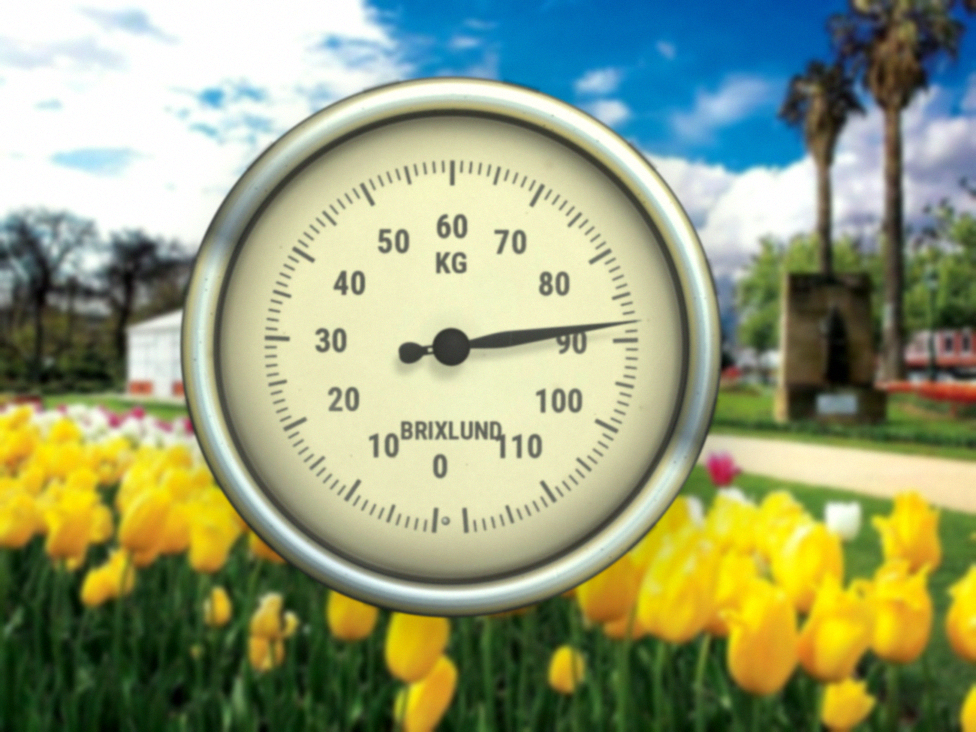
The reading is 88 kg
